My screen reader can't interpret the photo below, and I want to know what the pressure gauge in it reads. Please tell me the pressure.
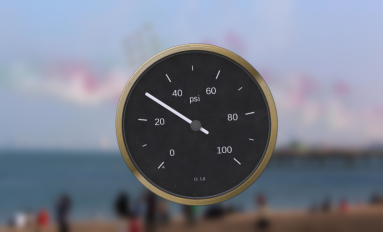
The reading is 30 psi
